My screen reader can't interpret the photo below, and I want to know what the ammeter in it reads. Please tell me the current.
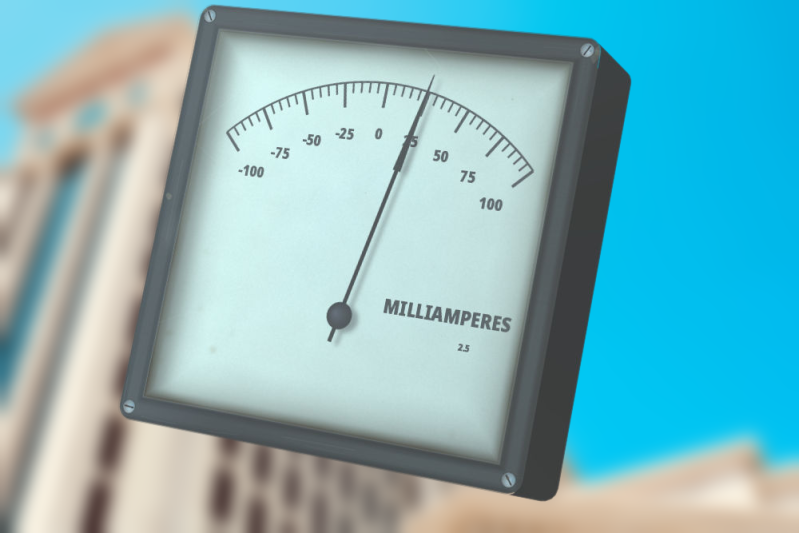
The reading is 25 mA
